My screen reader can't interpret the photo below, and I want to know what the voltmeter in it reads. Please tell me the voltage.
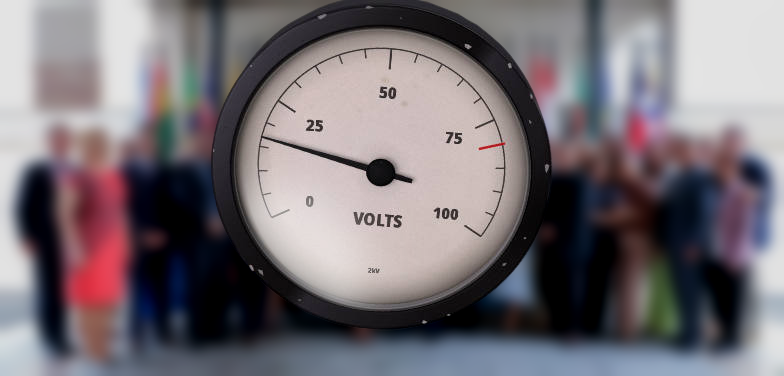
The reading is 17.5 V
